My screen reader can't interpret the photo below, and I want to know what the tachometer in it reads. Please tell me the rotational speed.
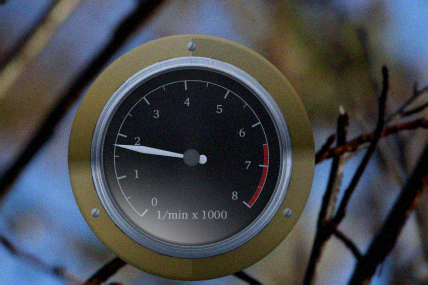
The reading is 1750 rpm
